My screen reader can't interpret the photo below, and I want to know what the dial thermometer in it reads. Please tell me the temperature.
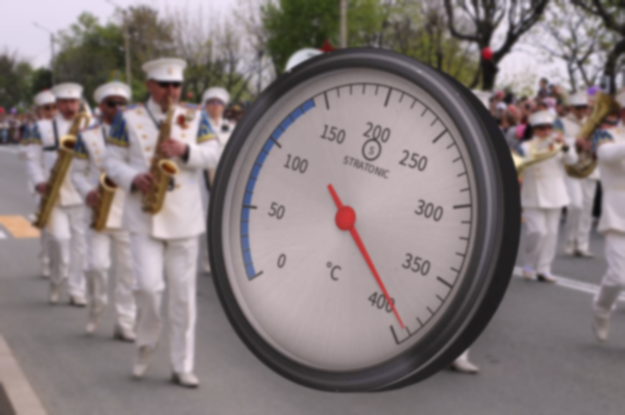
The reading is 390 °C
